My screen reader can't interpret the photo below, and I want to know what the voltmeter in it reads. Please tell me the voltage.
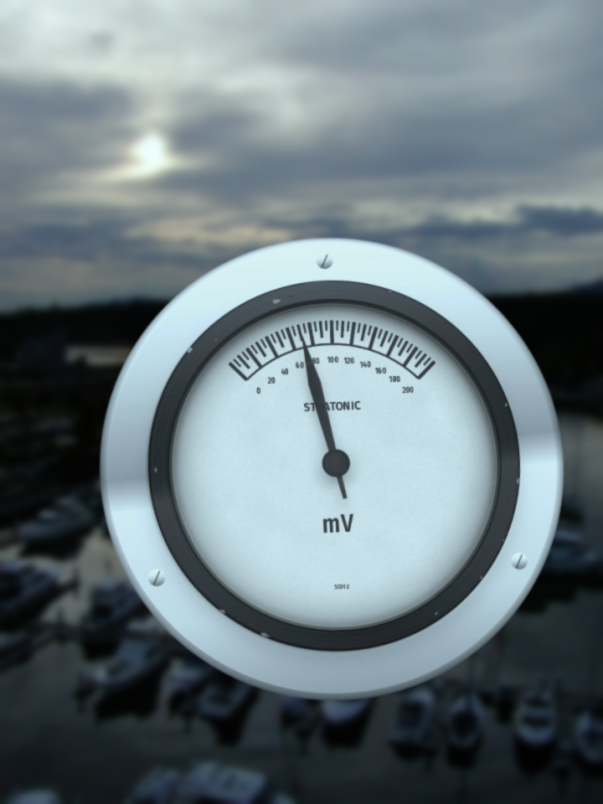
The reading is 70 mV
